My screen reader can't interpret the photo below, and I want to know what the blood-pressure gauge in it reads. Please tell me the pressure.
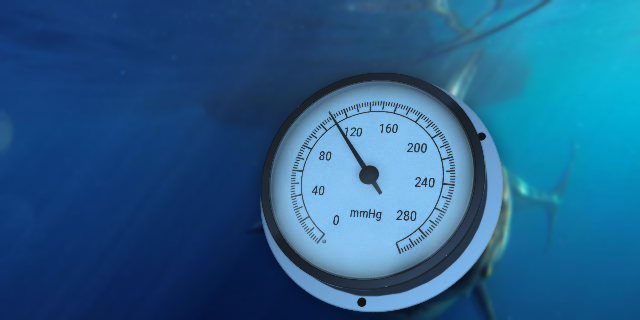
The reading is 110 mmHg
